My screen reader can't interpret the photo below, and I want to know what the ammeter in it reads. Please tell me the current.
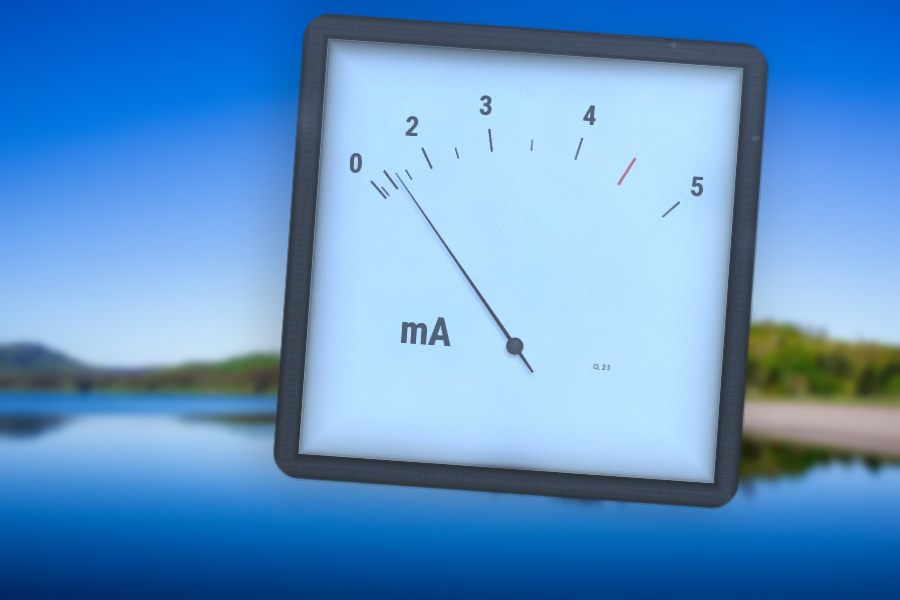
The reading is 1.25 mA
